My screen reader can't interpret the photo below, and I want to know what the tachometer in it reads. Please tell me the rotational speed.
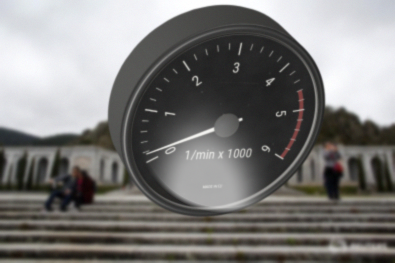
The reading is 200 rpm
